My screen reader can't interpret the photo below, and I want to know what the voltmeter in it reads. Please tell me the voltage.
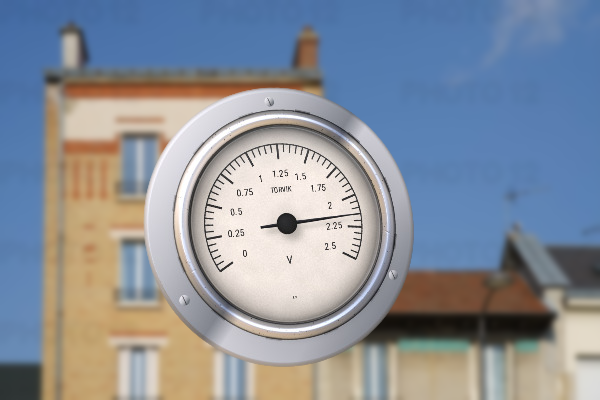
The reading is 2.15 V
